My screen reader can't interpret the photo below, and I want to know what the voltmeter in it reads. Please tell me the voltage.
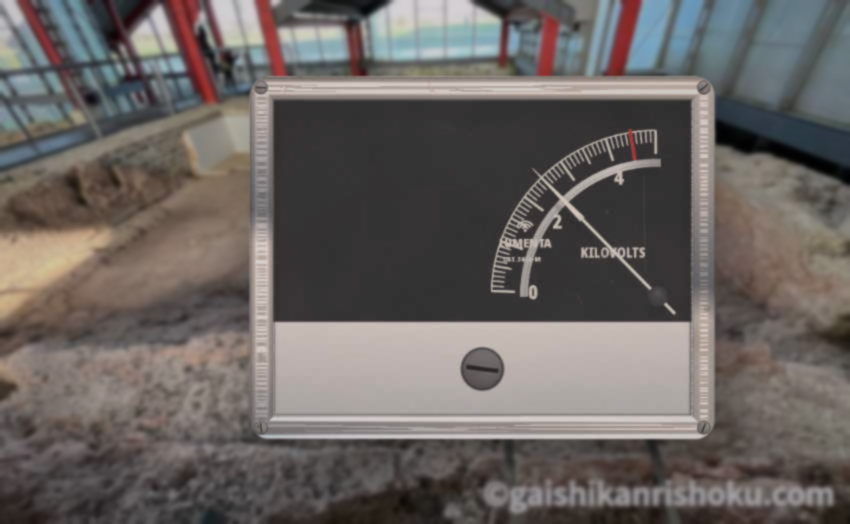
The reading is 2.5 kV
